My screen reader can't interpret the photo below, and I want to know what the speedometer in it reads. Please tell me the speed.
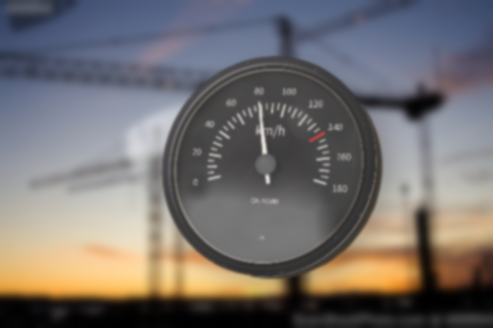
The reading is 80 km/h
